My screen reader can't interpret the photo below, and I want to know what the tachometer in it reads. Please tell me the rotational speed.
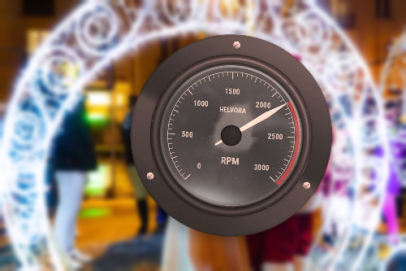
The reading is 2150 rpm
